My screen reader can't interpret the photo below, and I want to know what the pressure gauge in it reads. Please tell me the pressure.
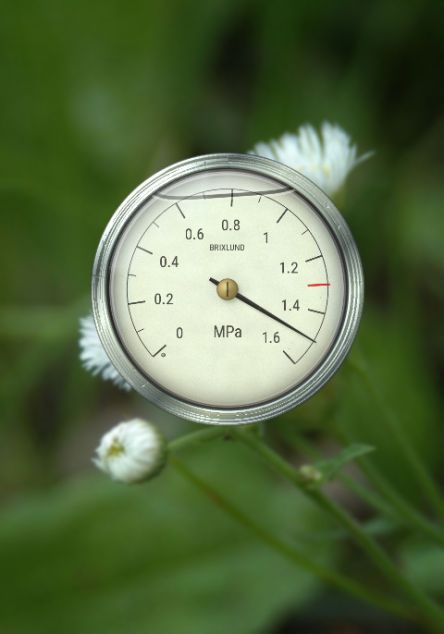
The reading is 1.5 MPa
